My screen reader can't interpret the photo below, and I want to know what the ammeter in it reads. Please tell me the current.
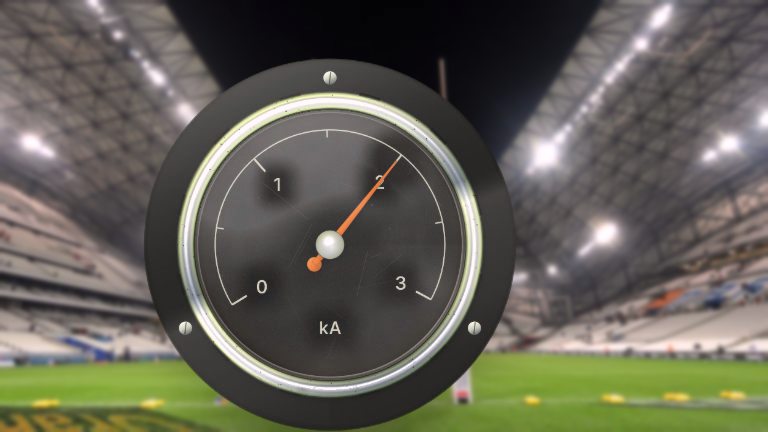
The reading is 2 kA
